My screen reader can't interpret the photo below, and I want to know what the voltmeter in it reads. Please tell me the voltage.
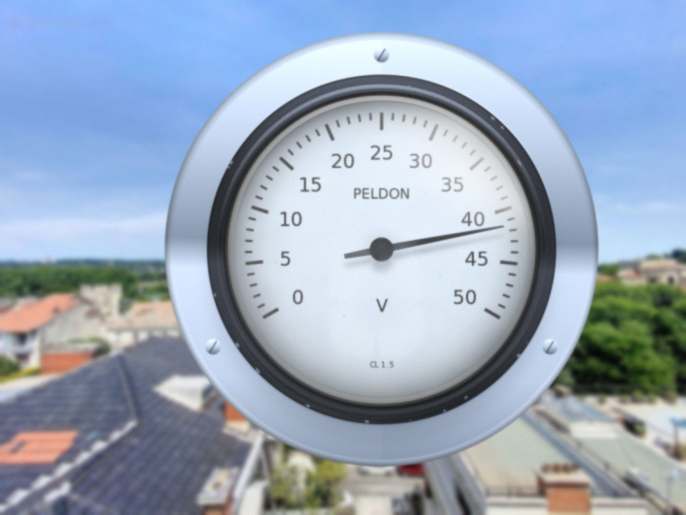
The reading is 41.5 V
